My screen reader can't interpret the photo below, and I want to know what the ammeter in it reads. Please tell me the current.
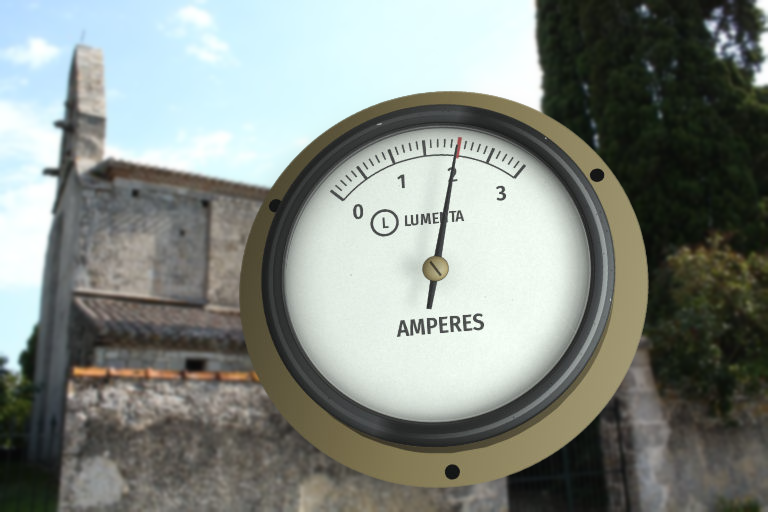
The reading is 2 A
